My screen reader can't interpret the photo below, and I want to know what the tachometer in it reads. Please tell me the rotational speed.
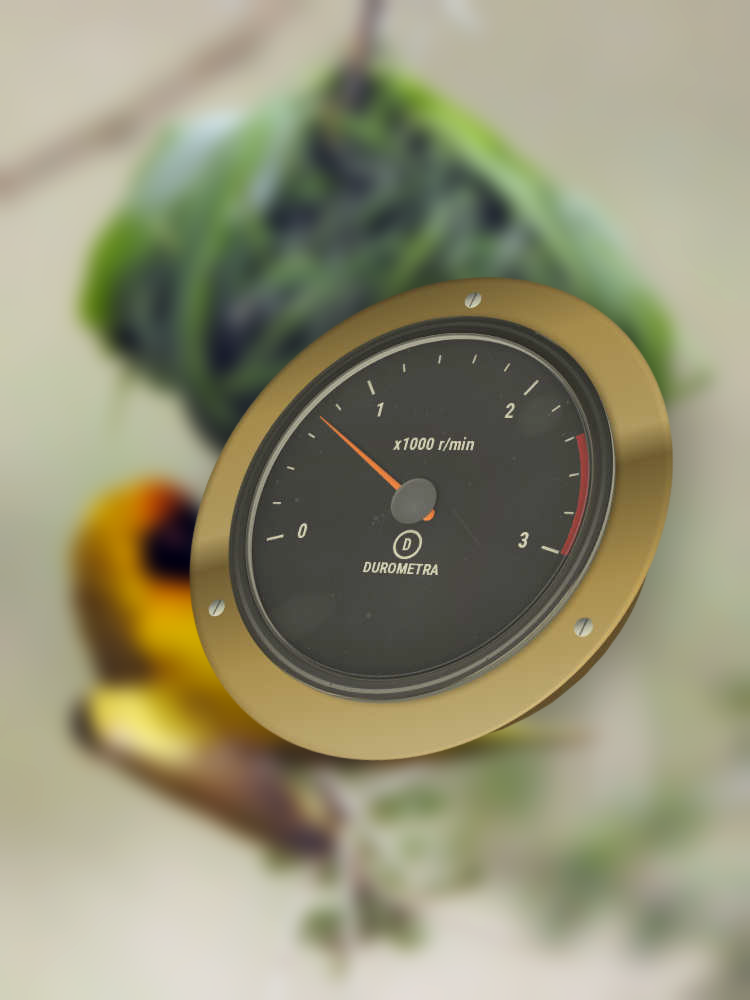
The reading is 700 rpm
